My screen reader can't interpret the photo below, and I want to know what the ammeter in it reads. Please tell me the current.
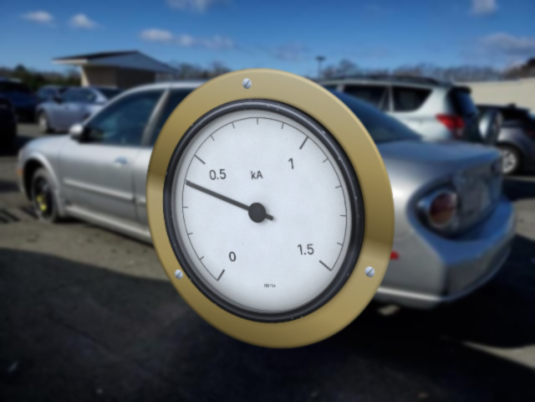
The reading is 0.4 kA
